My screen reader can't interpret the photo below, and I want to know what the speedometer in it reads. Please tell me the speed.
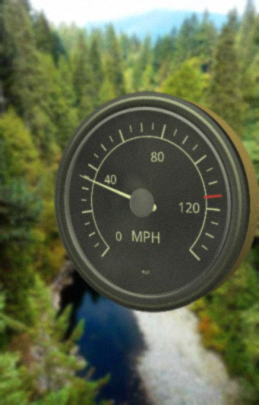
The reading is 35 mph
